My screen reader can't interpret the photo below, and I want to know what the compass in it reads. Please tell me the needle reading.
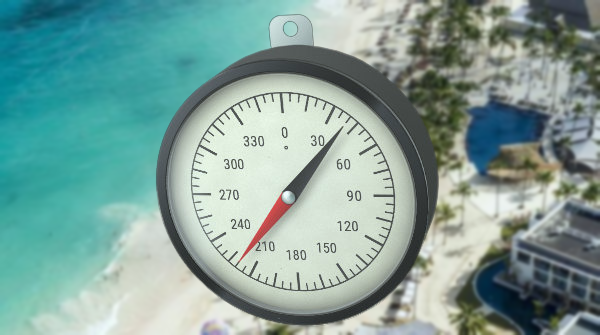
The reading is 220 °
